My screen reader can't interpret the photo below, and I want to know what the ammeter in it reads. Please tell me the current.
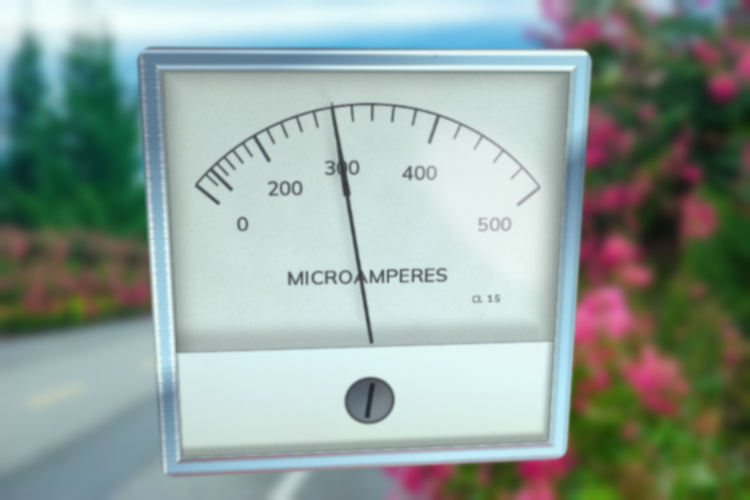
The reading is 300 µA
